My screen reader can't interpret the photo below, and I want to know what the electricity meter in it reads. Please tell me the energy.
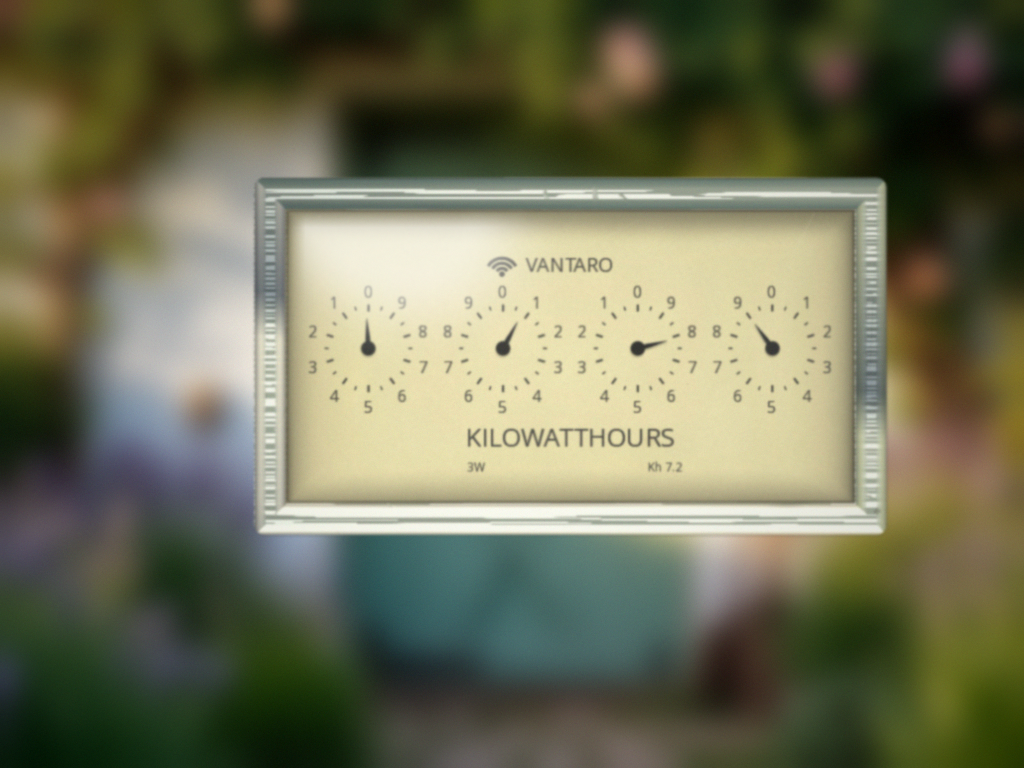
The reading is 79 kWh
